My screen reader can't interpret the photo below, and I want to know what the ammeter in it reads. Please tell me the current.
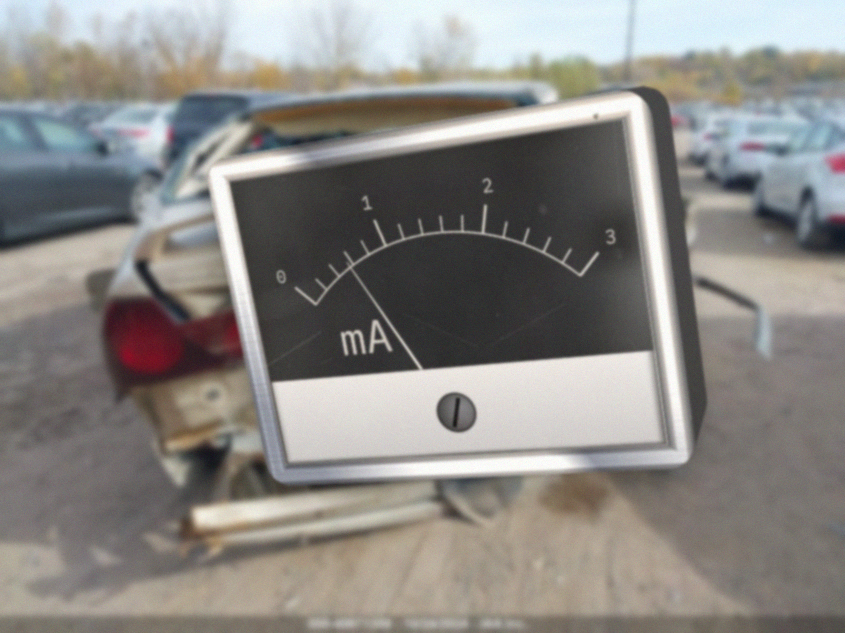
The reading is 0.6 mA
